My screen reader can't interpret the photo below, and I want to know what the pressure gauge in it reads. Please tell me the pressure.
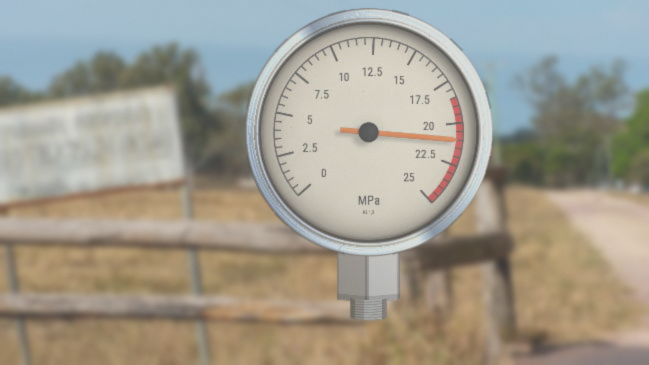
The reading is 21 MPa
